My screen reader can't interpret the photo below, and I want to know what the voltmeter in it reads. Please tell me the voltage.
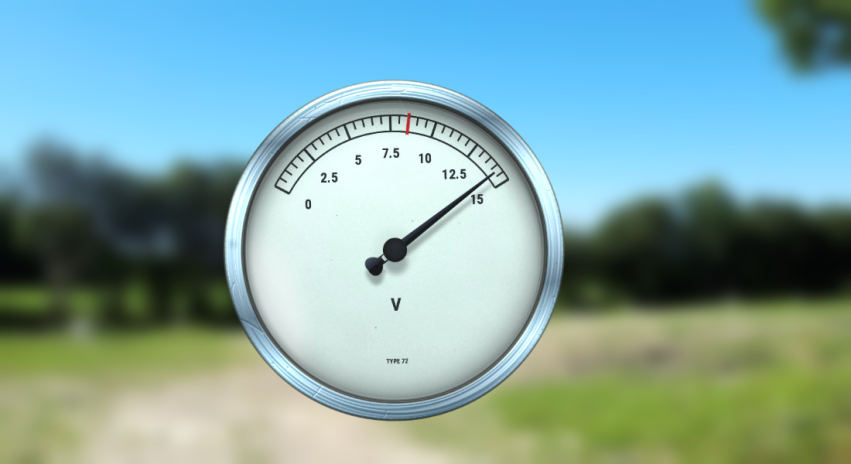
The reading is 14.25 V
